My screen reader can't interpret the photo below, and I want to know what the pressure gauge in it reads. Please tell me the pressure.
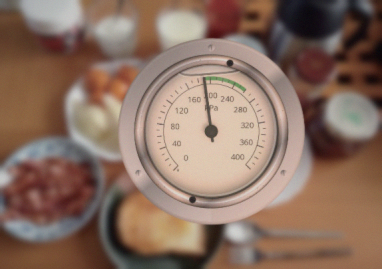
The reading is 190 kPa
